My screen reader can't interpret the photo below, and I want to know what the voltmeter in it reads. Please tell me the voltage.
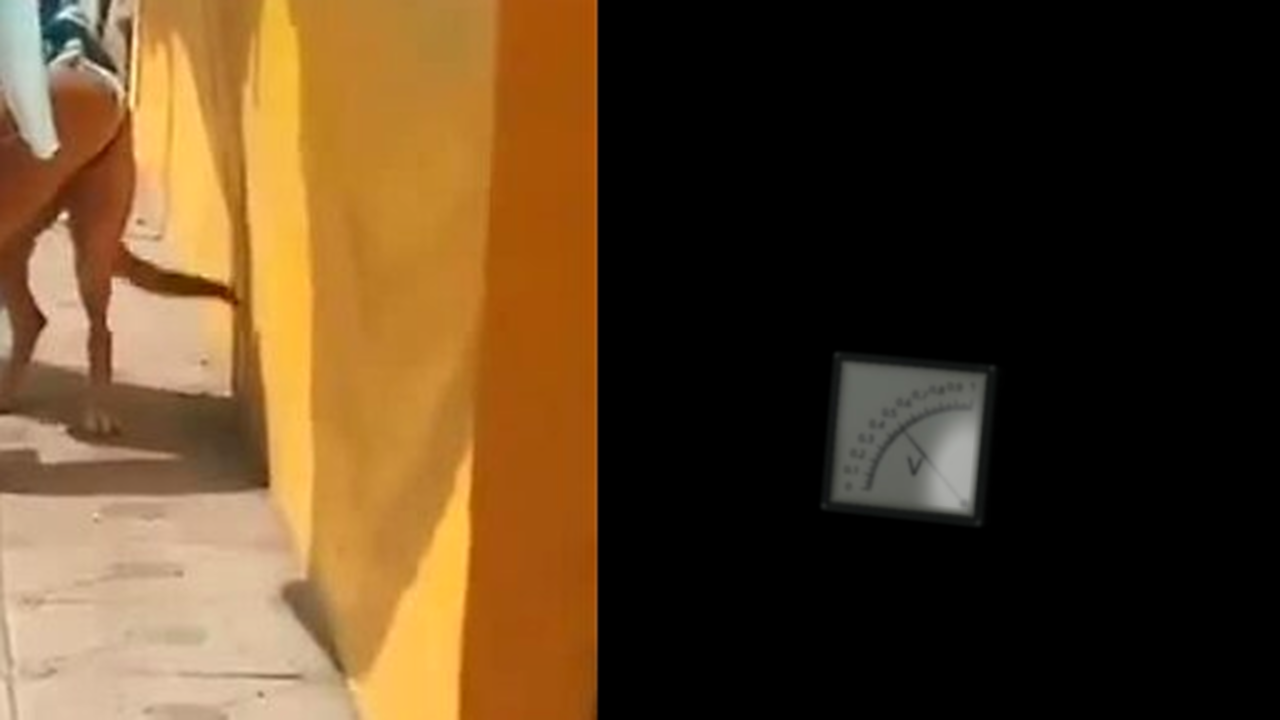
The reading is 0.5 V
